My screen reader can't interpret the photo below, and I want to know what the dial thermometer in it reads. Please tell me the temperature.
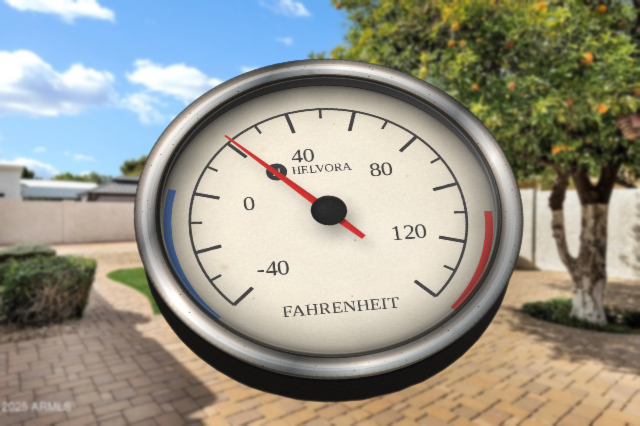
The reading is 20 °F
